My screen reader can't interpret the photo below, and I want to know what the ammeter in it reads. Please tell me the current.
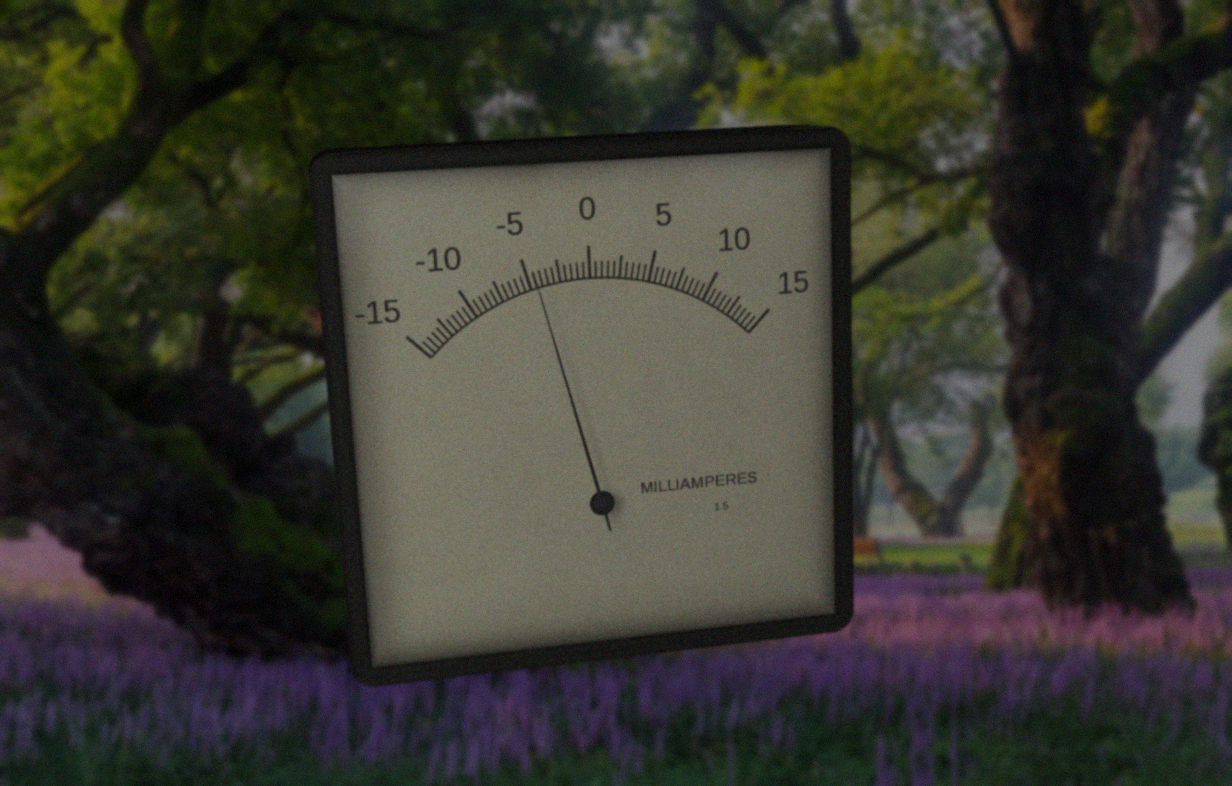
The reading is -4.5 mA
